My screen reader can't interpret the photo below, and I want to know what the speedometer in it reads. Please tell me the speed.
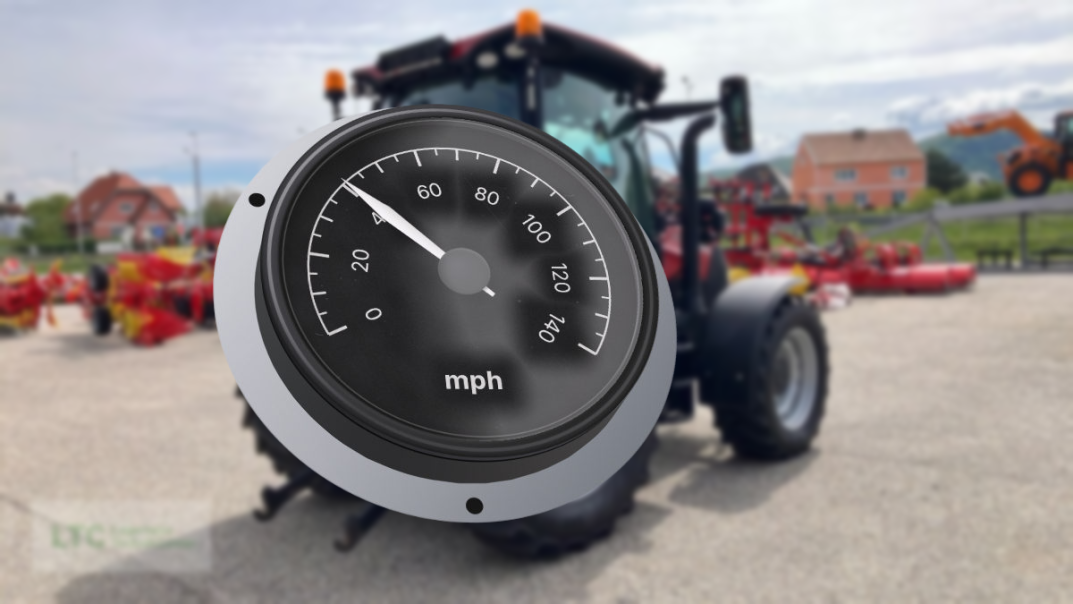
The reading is 40 mph
